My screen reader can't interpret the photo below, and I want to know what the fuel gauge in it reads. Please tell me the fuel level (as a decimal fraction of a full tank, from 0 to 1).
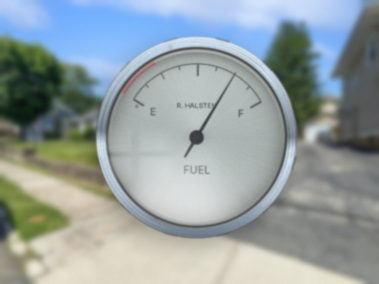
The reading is 0.75
